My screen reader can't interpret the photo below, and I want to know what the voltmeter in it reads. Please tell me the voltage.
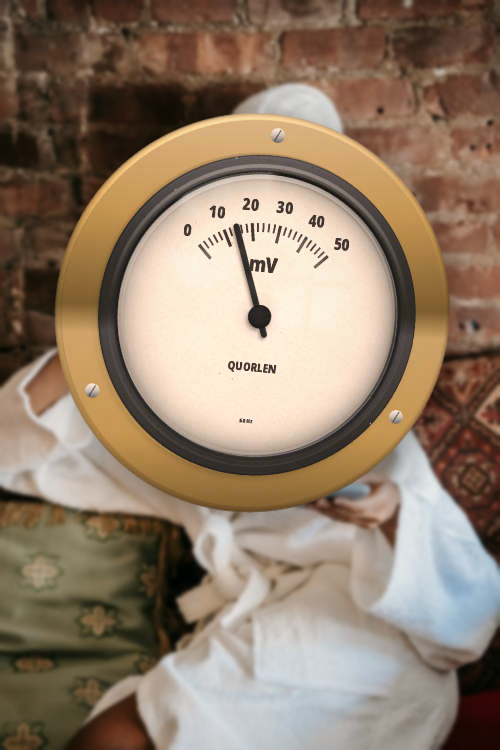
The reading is 14 mV
